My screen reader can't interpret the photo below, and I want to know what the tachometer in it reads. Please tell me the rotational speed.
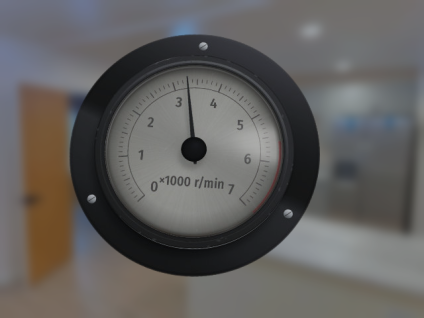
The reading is 3300 rpm
